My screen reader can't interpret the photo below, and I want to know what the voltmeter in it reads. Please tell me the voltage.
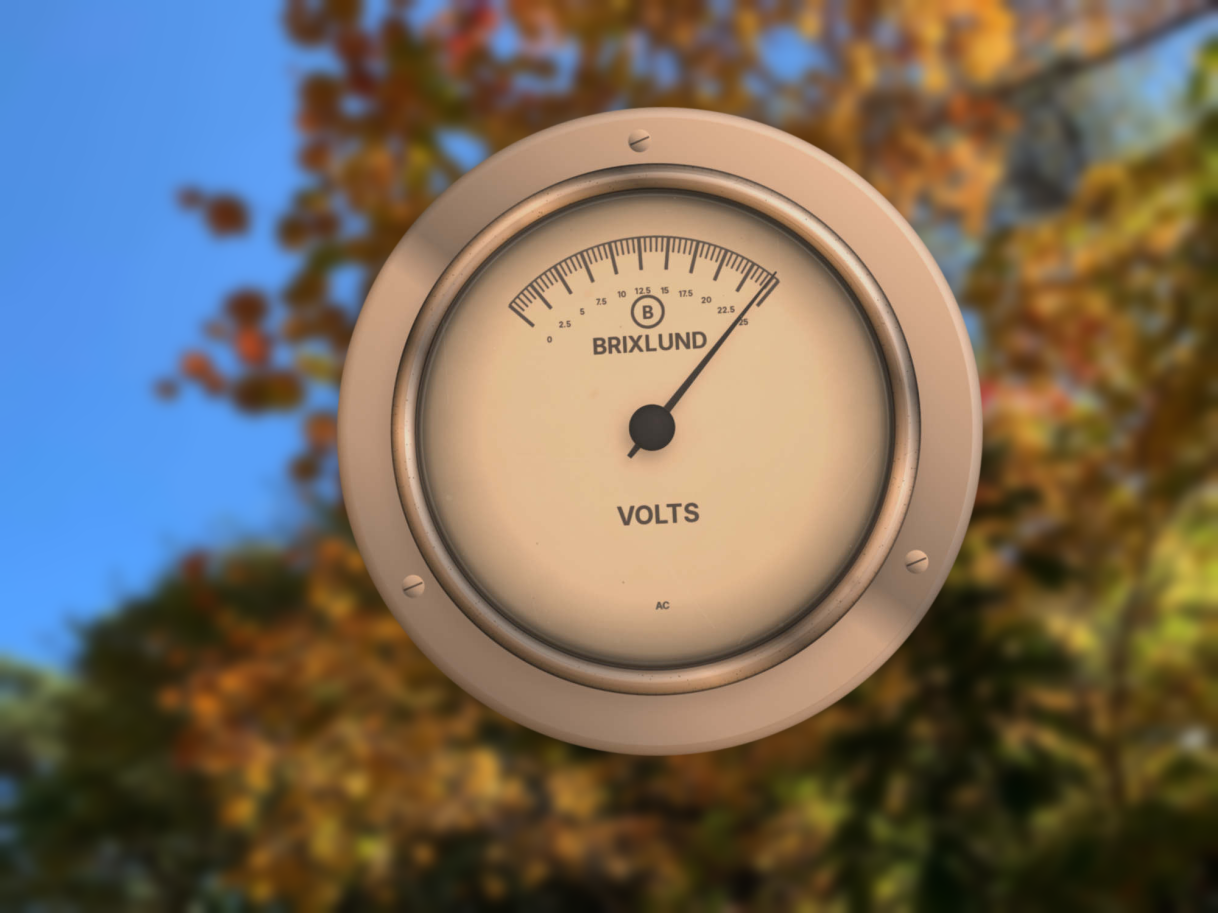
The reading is 24.5 V
